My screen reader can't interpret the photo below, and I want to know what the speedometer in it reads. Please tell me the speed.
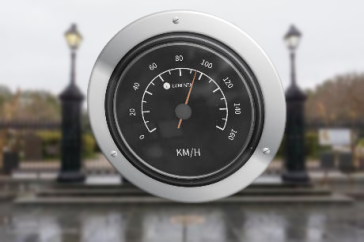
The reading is 95 km/h
